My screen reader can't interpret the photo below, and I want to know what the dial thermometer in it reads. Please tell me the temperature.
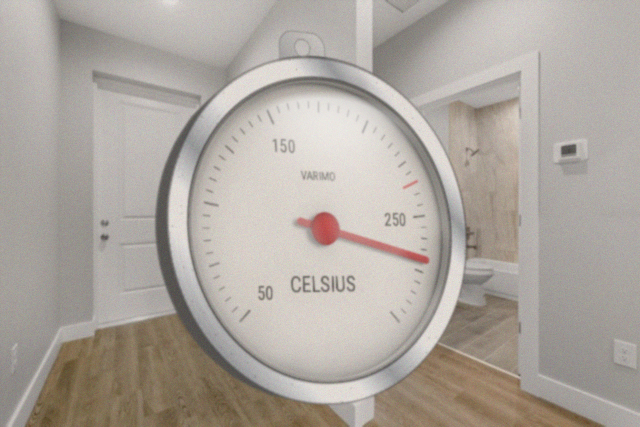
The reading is 270 °C
